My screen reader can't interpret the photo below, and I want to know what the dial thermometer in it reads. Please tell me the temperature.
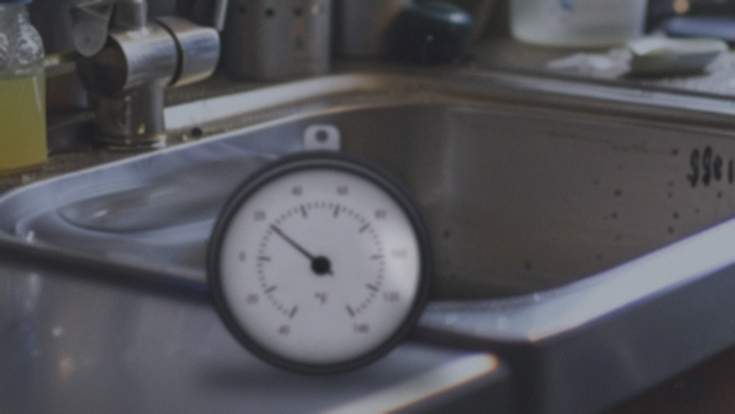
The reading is 20 °F
